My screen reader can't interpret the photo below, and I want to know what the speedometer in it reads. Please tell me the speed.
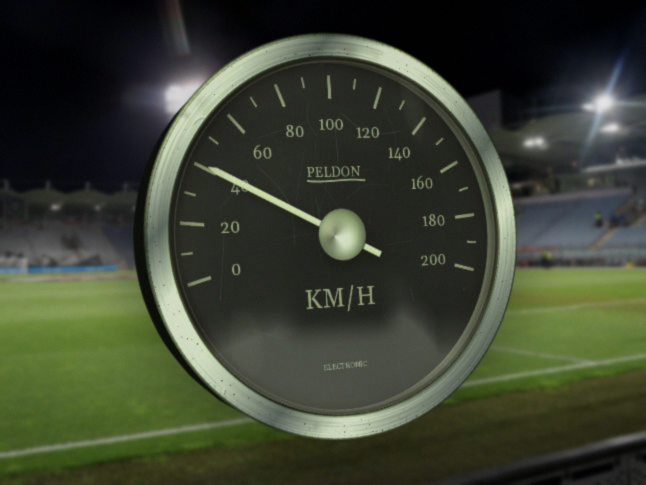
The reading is 40 km/h
